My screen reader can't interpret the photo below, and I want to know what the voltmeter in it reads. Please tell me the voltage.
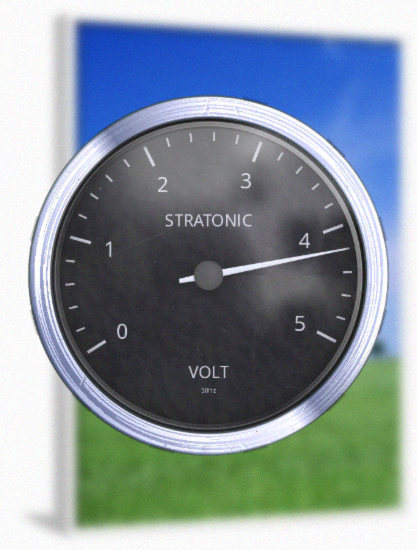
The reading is 4.2 V
